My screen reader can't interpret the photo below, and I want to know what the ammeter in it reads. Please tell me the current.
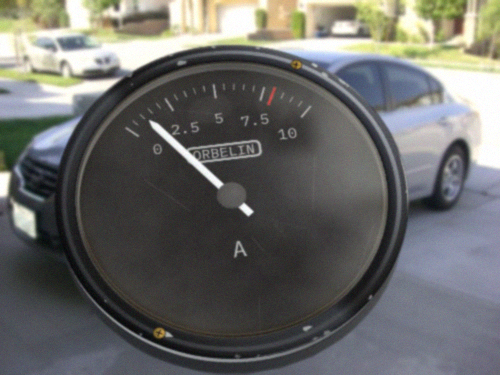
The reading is 1 A
